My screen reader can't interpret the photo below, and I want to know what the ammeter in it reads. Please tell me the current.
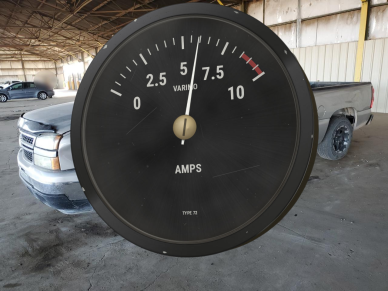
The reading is 6 A
